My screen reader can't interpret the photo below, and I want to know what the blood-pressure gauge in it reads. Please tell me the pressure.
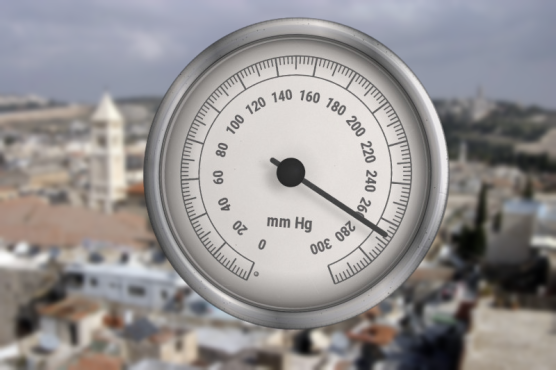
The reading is 266 mmHg
